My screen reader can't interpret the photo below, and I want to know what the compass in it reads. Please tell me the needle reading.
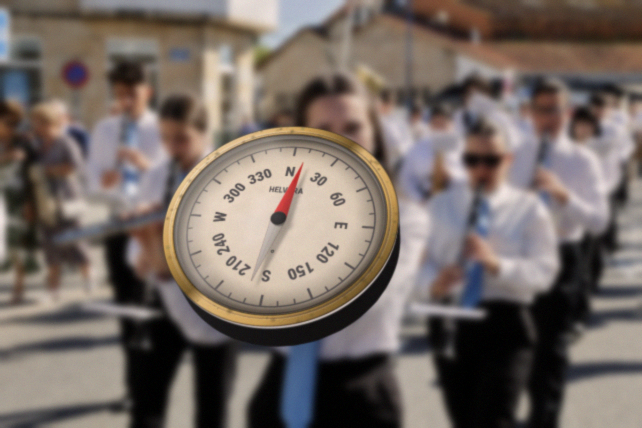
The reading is 10 °
